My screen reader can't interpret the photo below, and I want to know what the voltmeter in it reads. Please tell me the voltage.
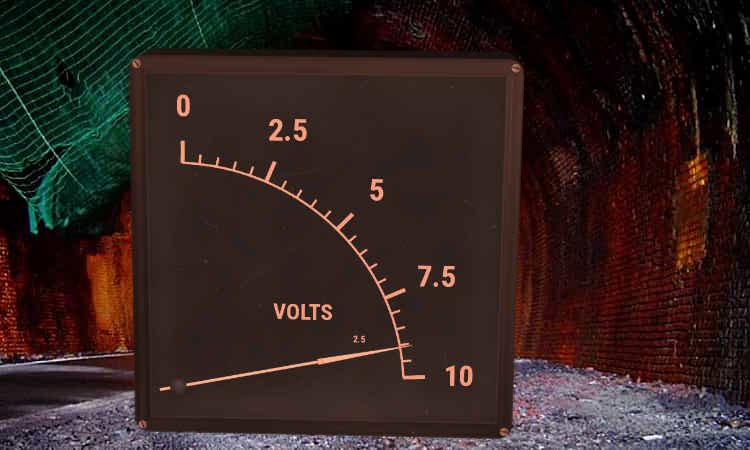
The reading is 9 V
